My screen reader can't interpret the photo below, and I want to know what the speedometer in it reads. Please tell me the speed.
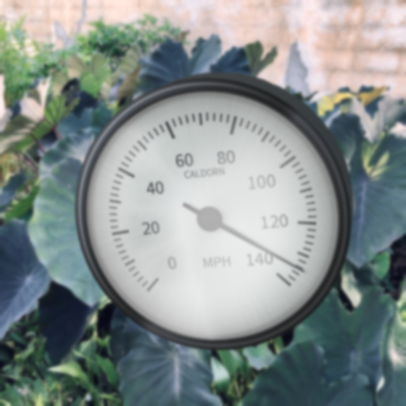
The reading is 134 mph
